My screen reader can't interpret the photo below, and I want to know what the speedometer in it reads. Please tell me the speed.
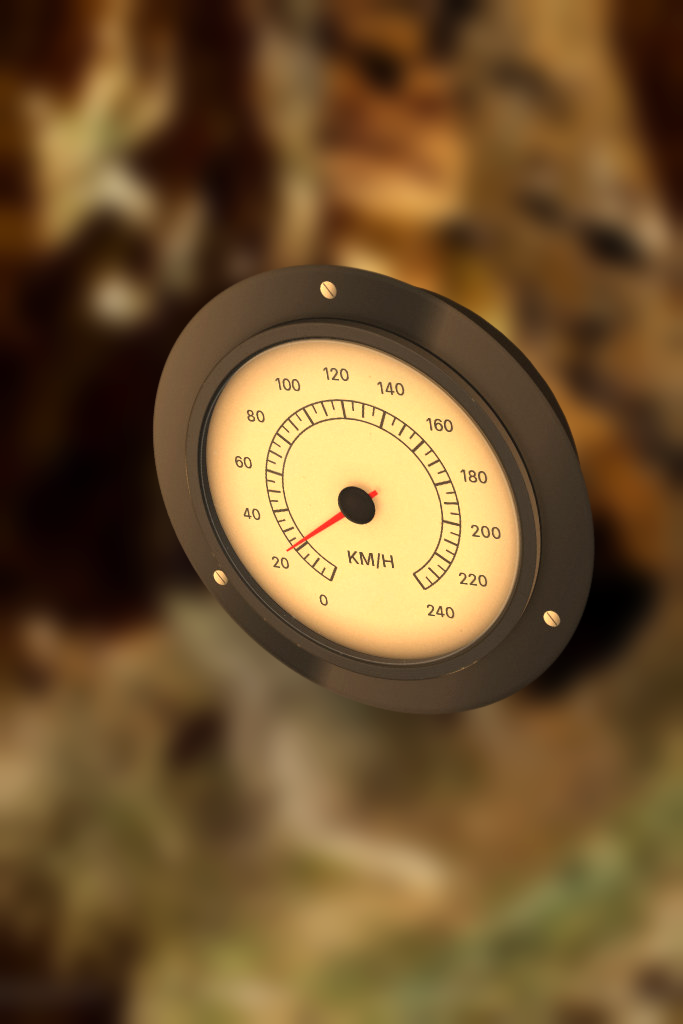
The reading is 22.5 km/h
